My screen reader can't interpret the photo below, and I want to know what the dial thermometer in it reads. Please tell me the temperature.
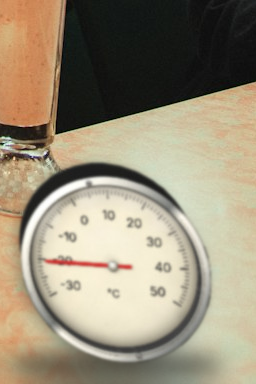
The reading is -20 °C
